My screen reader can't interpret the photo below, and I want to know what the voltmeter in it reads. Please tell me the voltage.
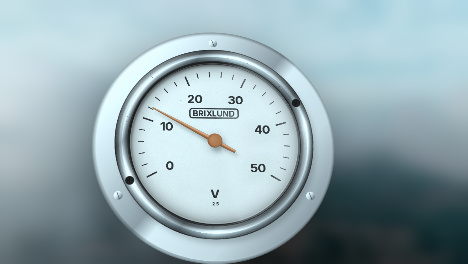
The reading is 12 V
